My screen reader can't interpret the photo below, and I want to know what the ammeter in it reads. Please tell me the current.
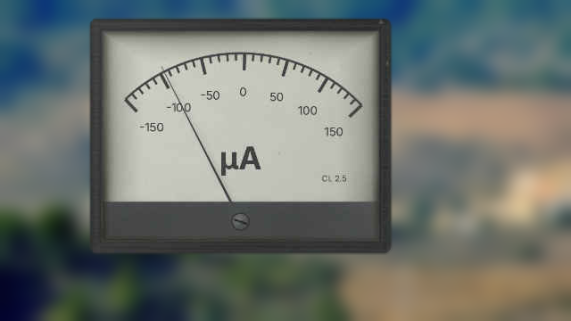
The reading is -95 µA
